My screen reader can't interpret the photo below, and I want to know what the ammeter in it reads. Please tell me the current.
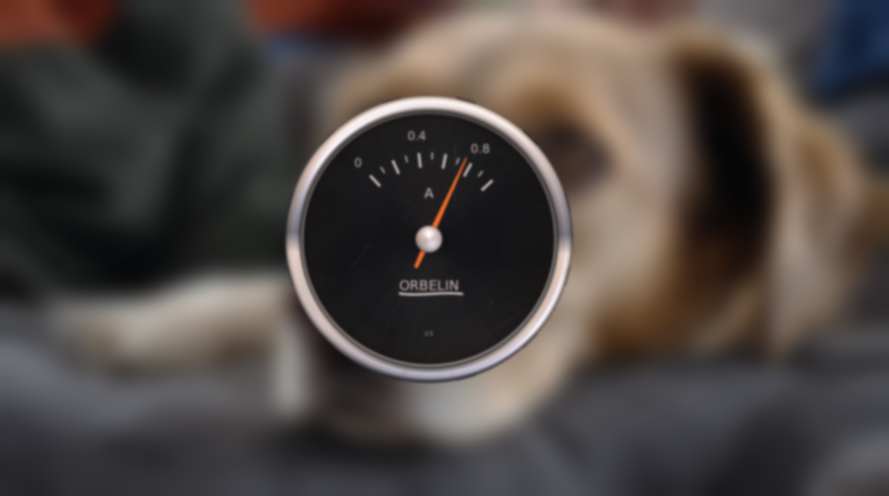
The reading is 0.75 A
